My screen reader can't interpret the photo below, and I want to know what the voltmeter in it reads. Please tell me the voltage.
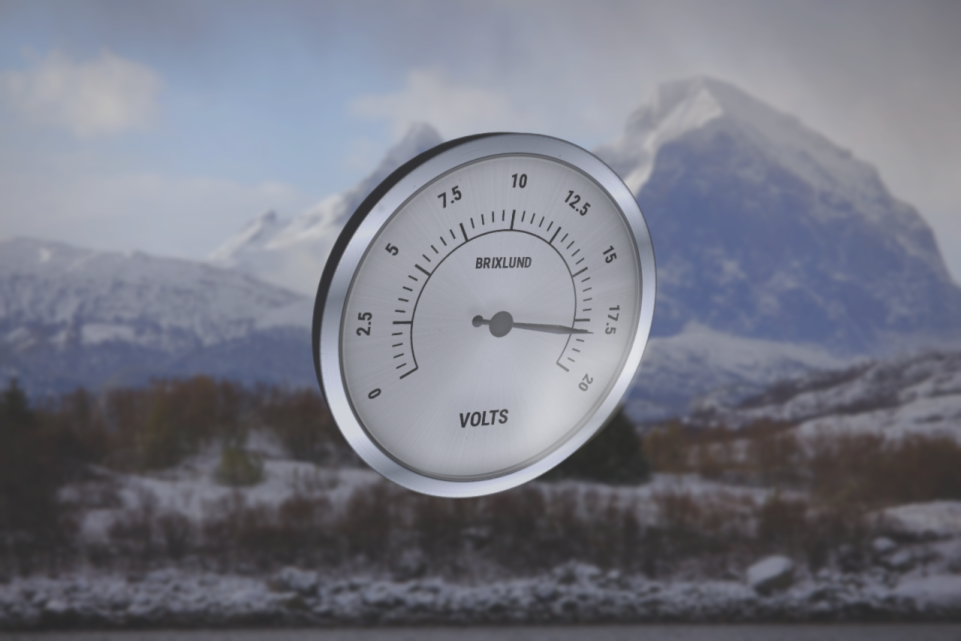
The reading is 18 V
